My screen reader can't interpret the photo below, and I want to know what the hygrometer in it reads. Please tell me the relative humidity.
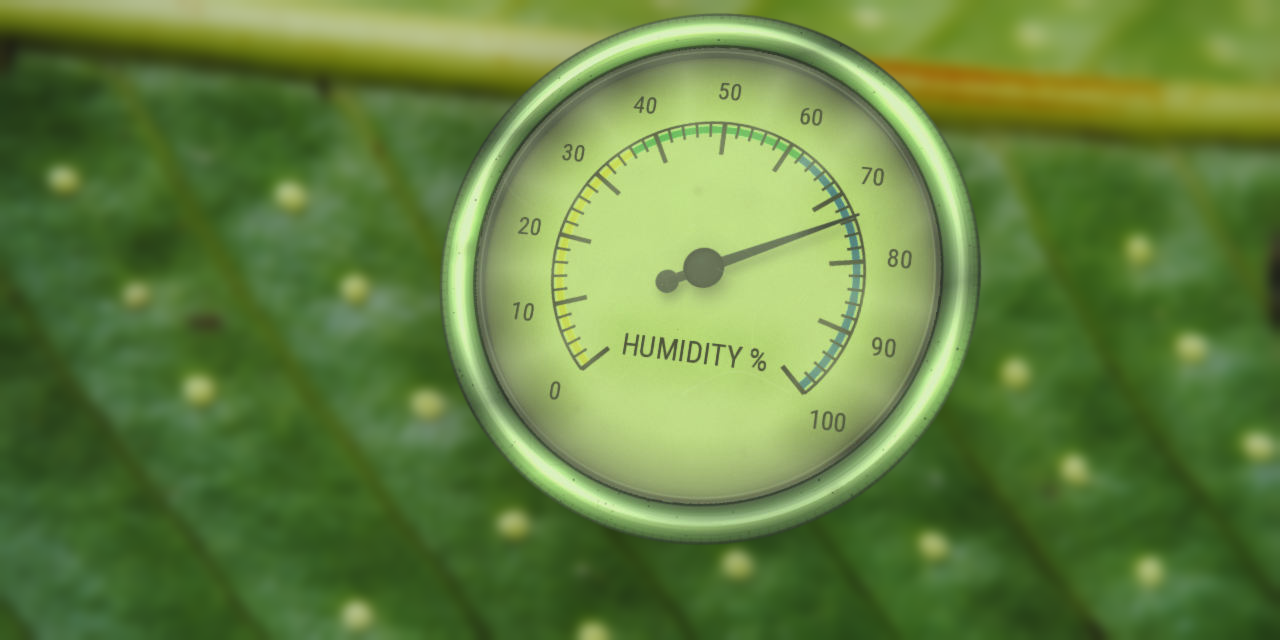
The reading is 74 %
